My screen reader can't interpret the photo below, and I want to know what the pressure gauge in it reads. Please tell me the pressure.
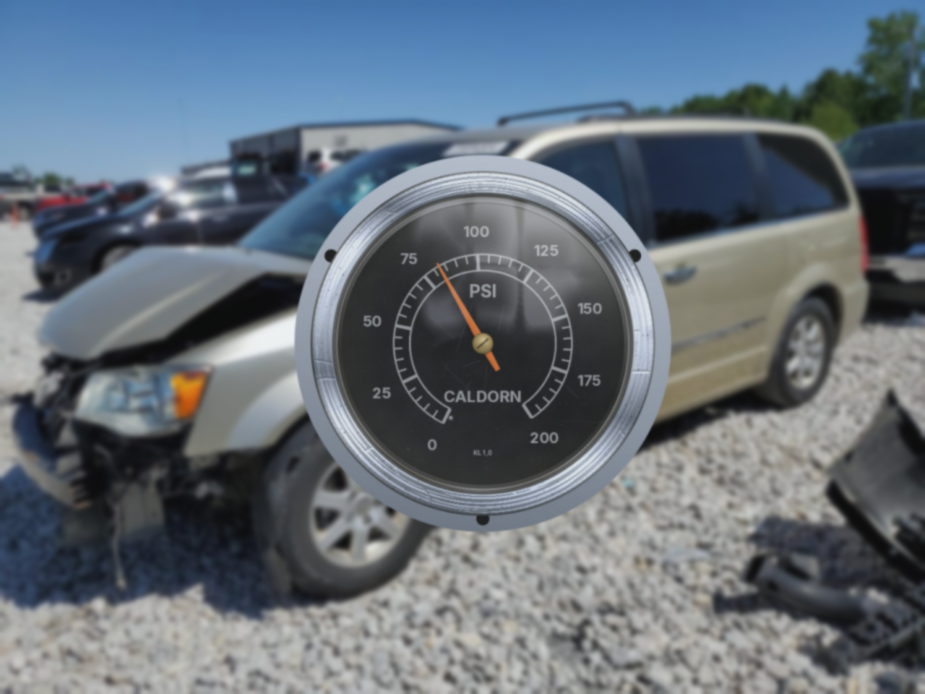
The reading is 82.5 psi
